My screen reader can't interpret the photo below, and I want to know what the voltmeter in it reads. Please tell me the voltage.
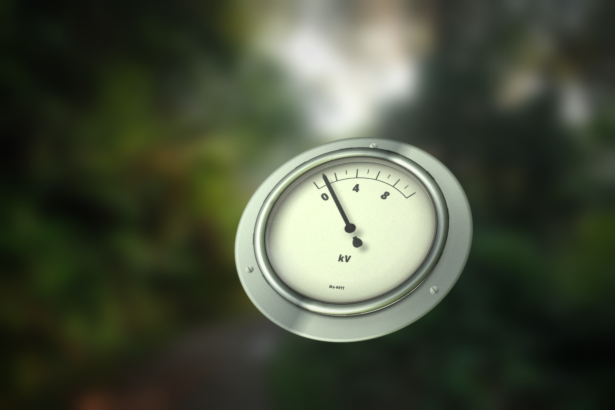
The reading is 1 kV
